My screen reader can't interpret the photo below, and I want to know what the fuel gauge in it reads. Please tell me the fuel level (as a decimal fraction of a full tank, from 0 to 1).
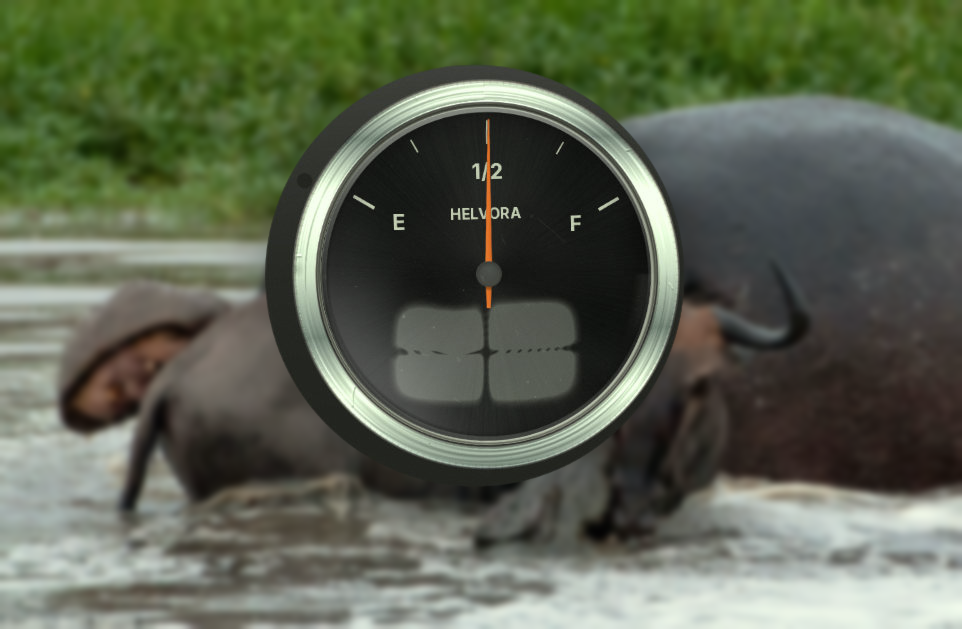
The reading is 0.5
